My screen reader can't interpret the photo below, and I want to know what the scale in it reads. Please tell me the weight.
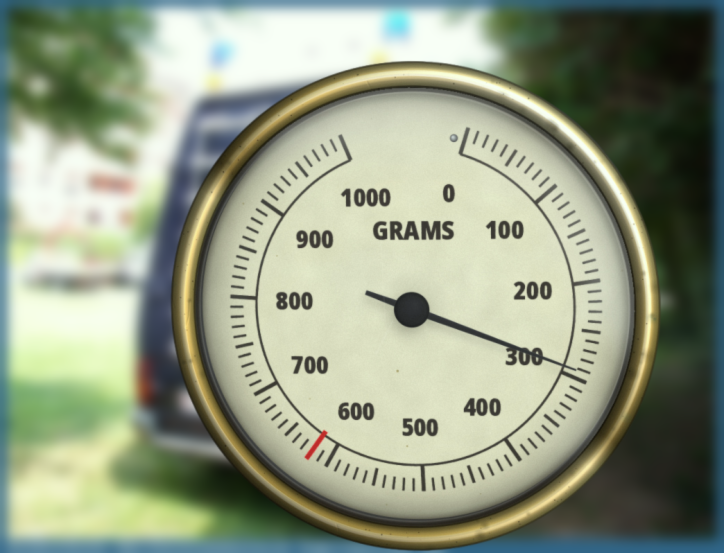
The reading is 290 g
